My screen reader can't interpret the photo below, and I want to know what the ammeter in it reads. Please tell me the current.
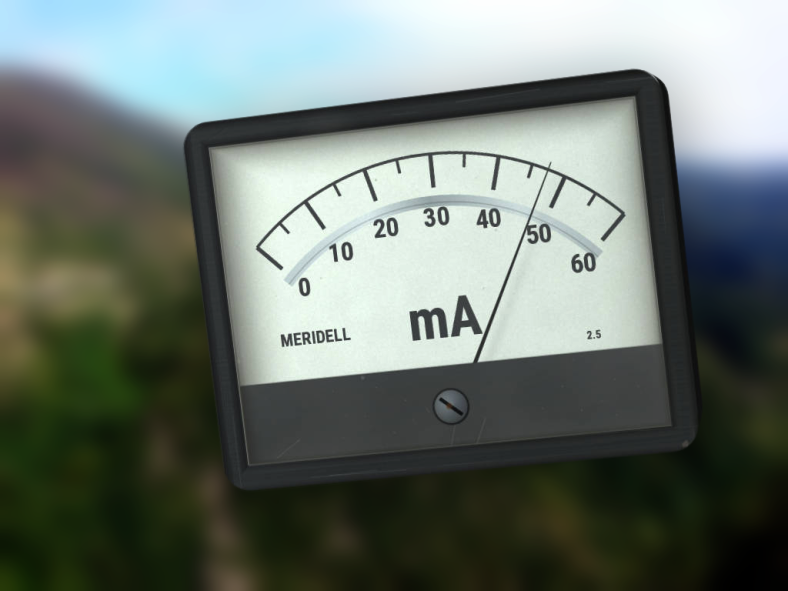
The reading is 47.5 mA
